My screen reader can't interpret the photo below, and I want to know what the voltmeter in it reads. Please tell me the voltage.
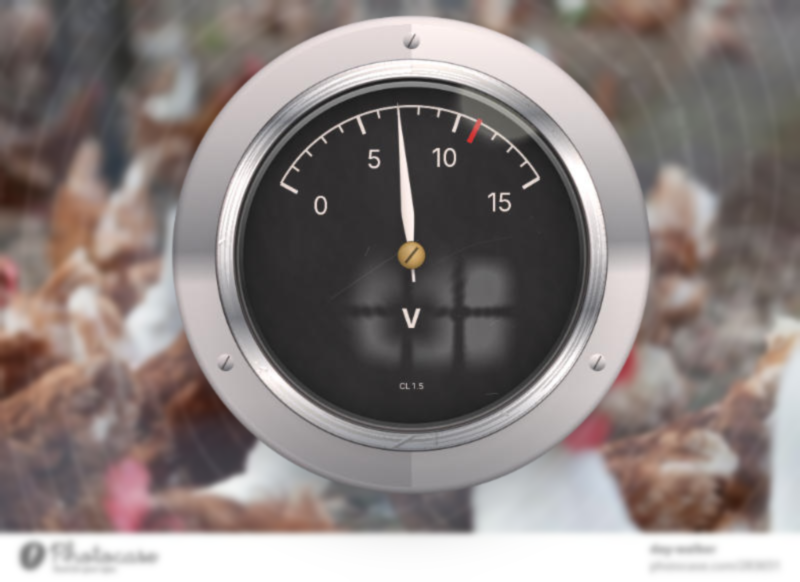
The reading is 7 V
